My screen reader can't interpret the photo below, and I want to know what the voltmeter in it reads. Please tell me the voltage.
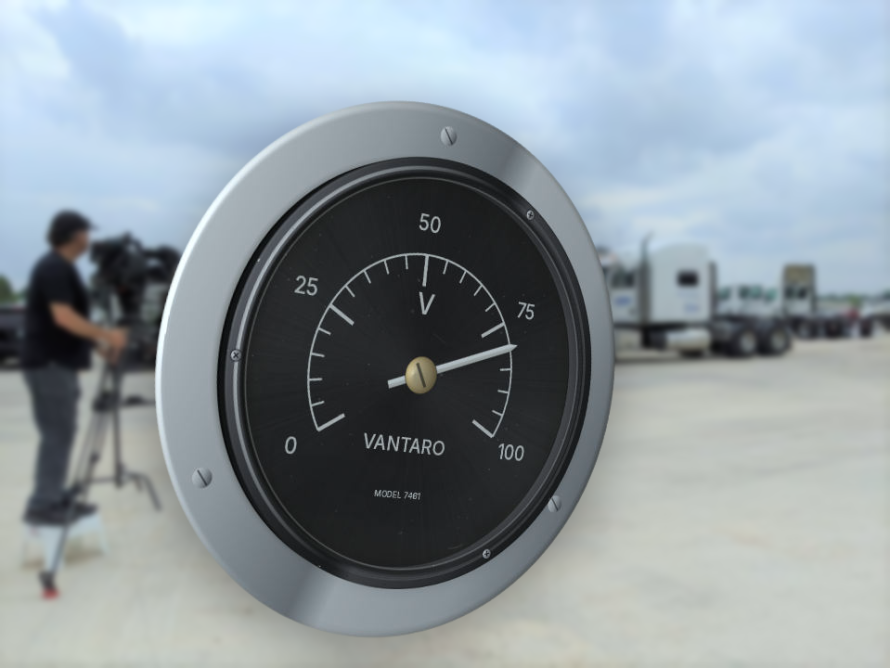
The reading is 80 V
